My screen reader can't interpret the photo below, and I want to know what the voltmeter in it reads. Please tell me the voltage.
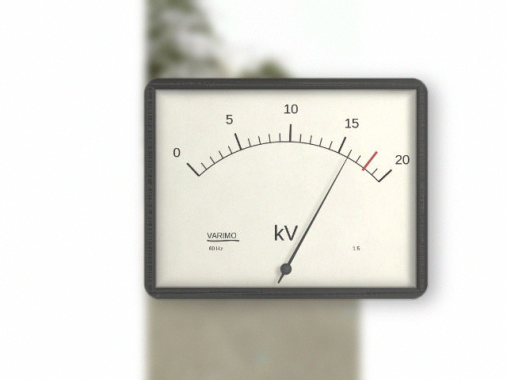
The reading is 16 kV
